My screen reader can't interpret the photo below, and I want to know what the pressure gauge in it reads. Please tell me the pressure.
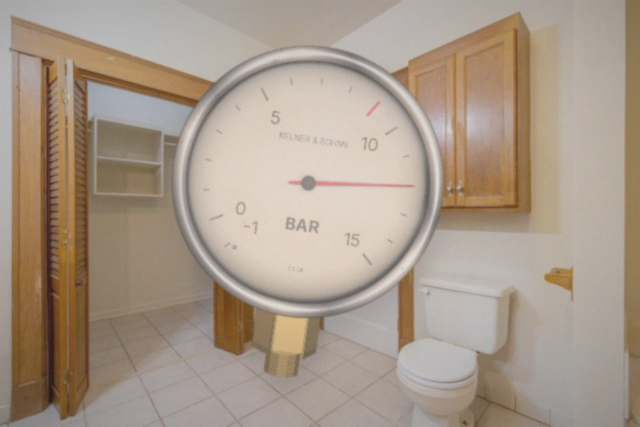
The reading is 12 bar
